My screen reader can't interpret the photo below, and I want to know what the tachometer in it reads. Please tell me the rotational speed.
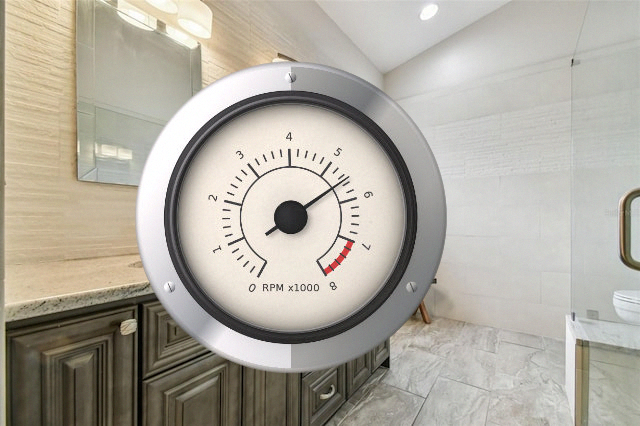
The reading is 5500 rpm
